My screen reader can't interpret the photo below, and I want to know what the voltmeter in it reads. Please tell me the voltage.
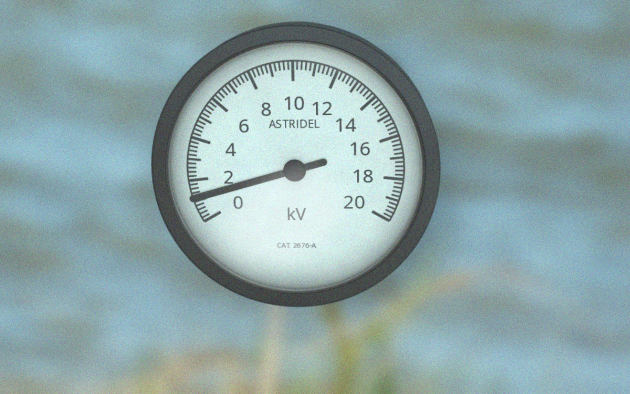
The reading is 1.2 kV
